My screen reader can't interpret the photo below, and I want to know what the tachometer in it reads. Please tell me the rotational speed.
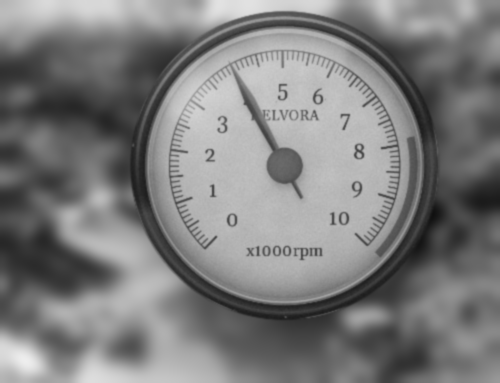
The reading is 4000 rpm
